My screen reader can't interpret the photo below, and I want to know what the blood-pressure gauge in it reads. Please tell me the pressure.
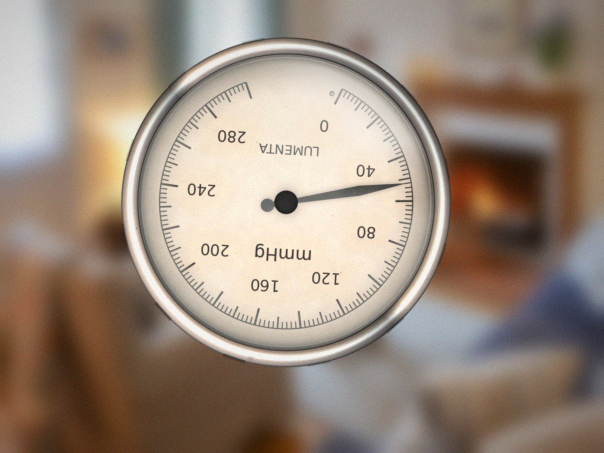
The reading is 52 mmHg
